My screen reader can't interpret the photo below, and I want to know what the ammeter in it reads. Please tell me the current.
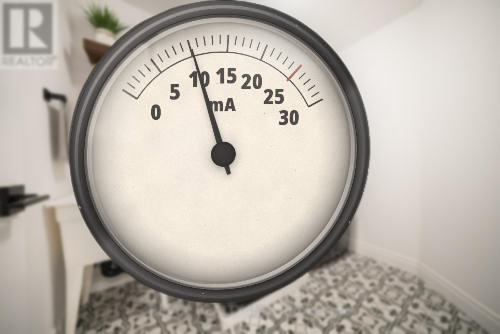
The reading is 10 mA
